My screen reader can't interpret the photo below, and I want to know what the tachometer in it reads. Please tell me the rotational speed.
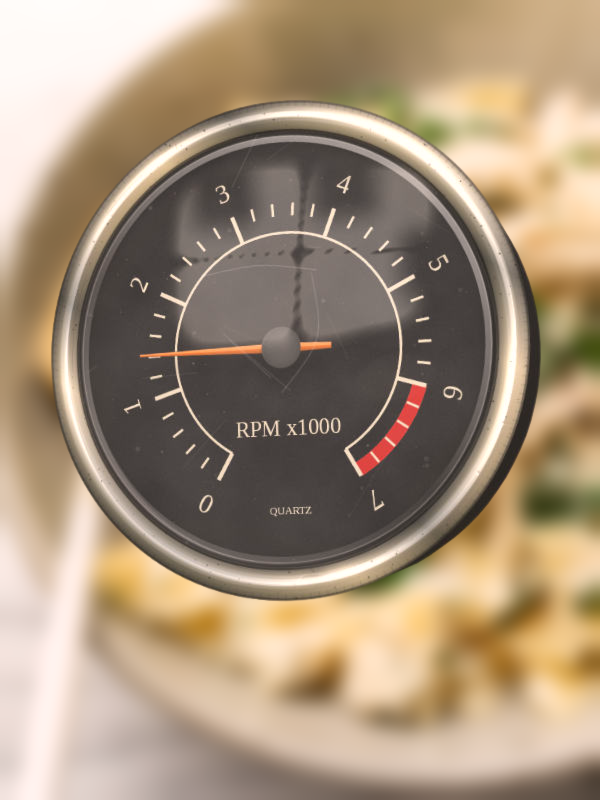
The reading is 1400 rpm
